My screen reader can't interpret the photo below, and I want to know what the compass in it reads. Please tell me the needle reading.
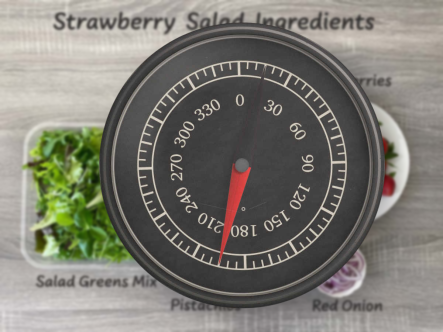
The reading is 195 °
